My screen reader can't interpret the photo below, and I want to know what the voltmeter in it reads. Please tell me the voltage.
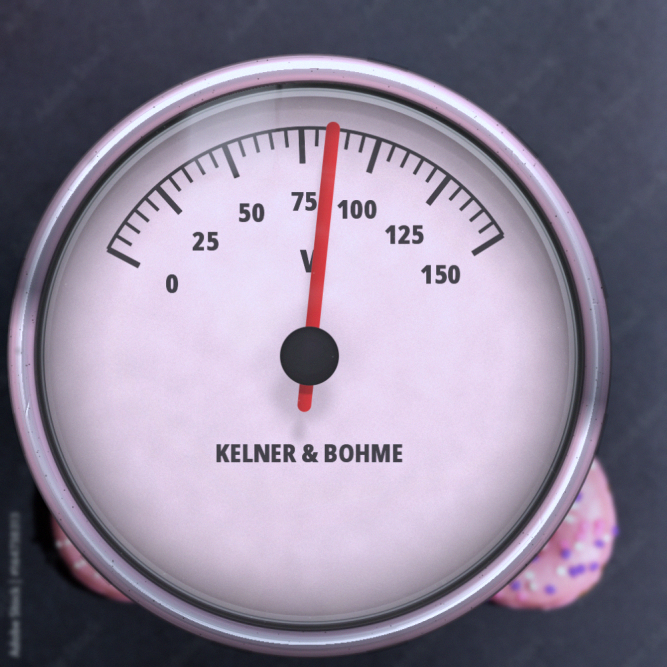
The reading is 85 V
